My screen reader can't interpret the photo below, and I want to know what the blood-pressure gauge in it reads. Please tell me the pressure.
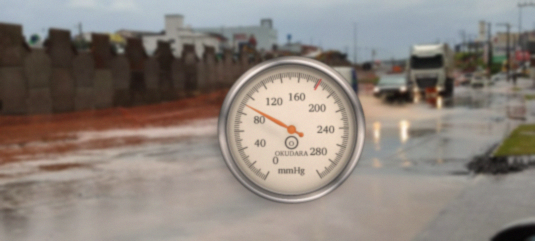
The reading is 90 mmHg
